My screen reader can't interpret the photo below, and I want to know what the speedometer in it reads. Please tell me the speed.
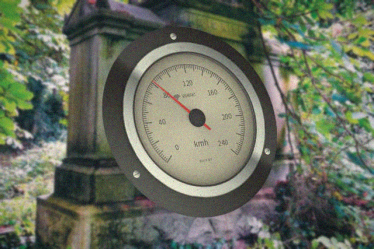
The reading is 80 km/h
